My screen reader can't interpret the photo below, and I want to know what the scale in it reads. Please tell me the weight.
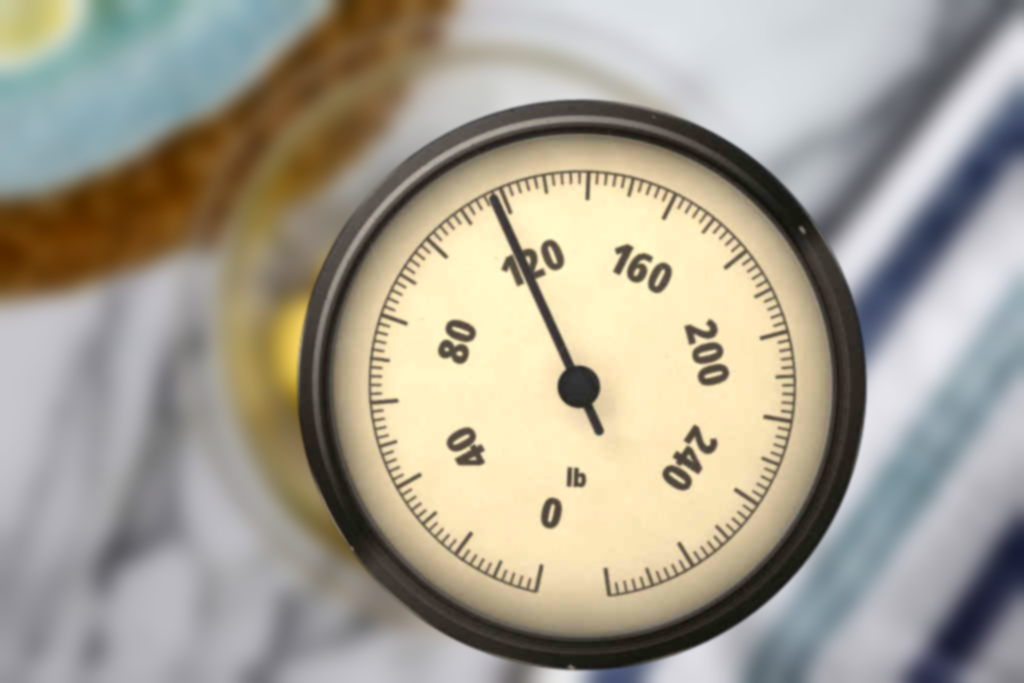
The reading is 118 lb
